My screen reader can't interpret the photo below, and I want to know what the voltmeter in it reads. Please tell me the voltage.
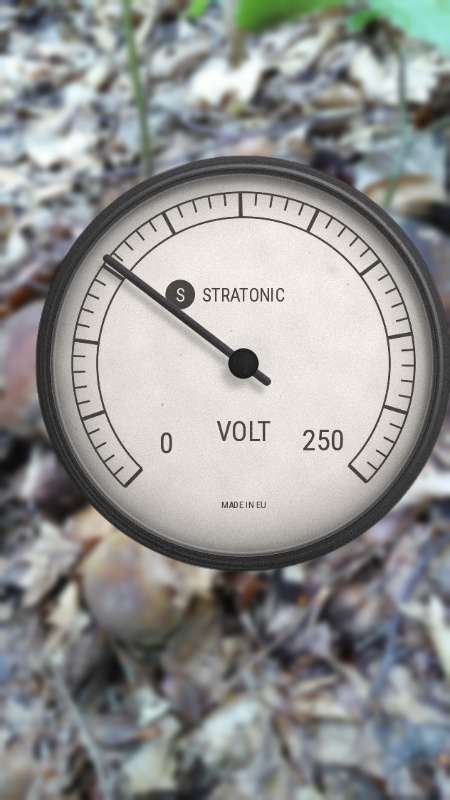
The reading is 77.5 V
